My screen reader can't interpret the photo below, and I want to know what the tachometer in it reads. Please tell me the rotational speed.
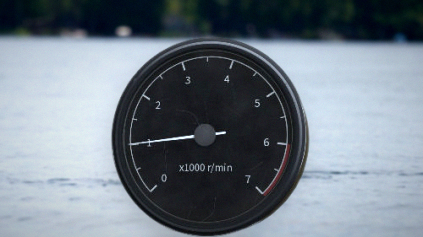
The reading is 1000 rpm
